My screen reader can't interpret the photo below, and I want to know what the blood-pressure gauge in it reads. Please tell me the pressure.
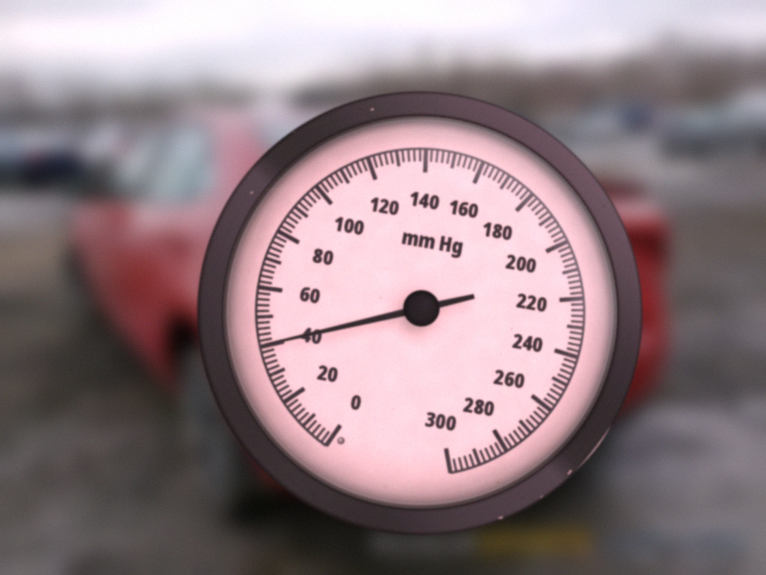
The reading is 40 mmHg
